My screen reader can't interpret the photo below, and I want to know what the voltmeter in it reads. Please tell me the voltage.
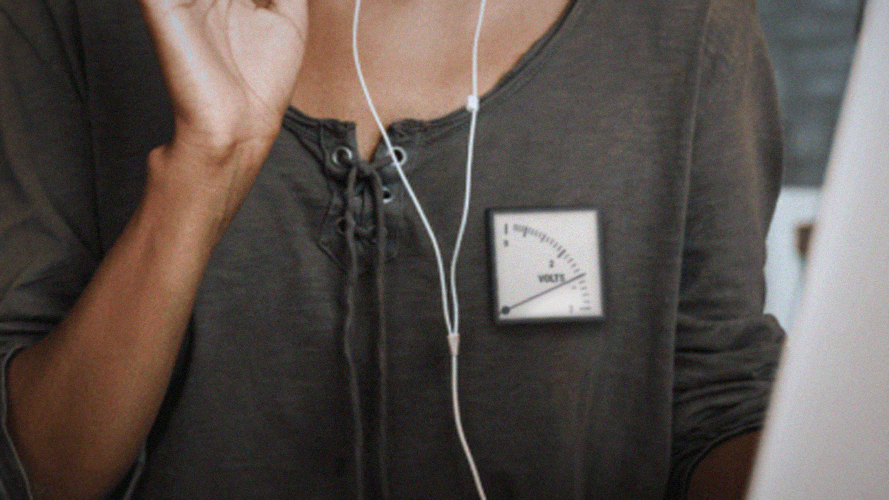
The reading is 2.5 V
